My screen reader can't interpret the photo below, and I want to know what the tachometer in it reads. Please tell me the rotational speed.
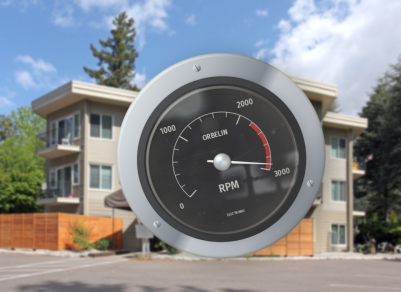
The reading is 2900 rpm
